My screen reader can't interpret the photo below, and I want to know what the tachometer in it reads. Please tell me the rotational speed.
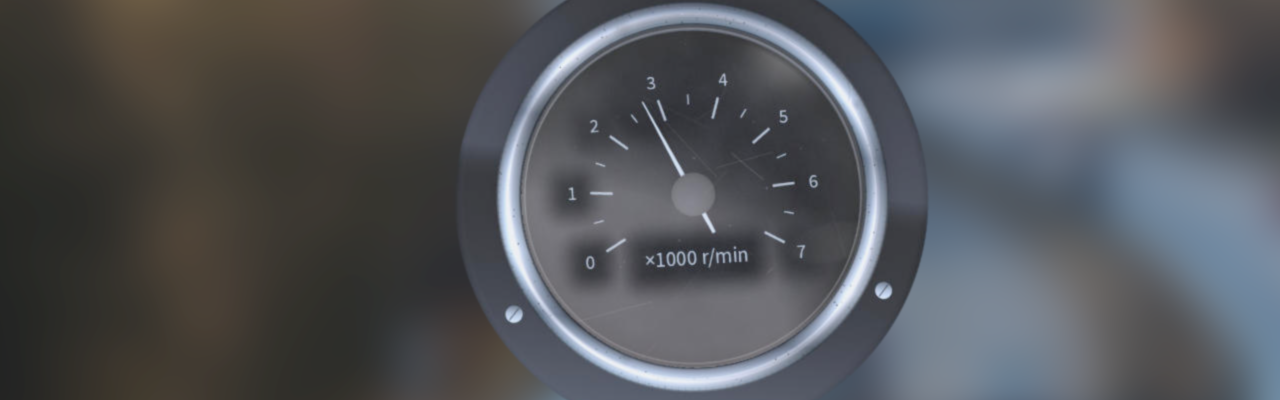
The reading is 2750 rpm
